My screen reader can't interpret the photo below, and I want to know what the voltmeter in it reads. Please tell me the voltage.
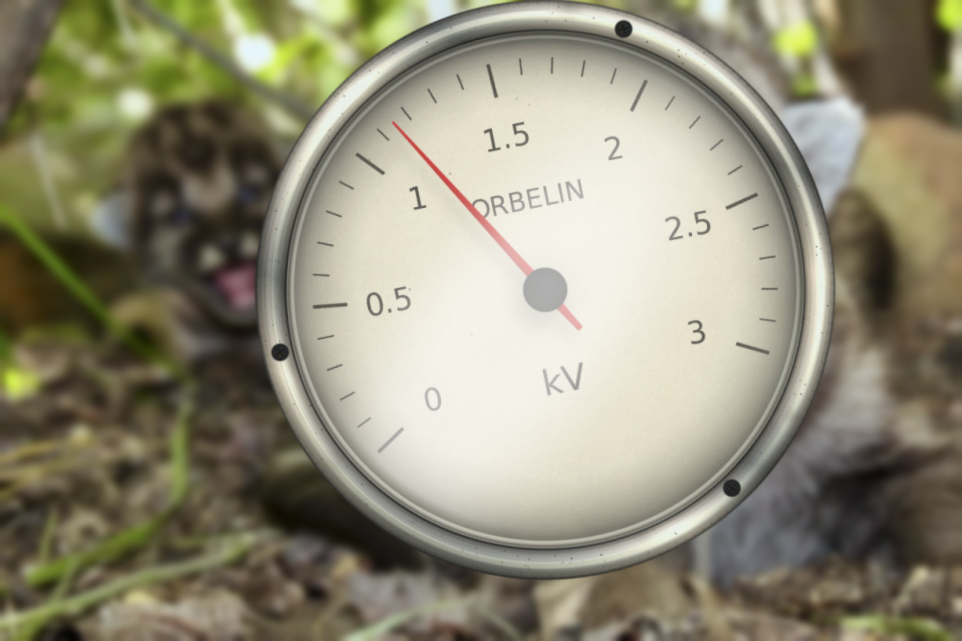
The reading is 1.15 kV
